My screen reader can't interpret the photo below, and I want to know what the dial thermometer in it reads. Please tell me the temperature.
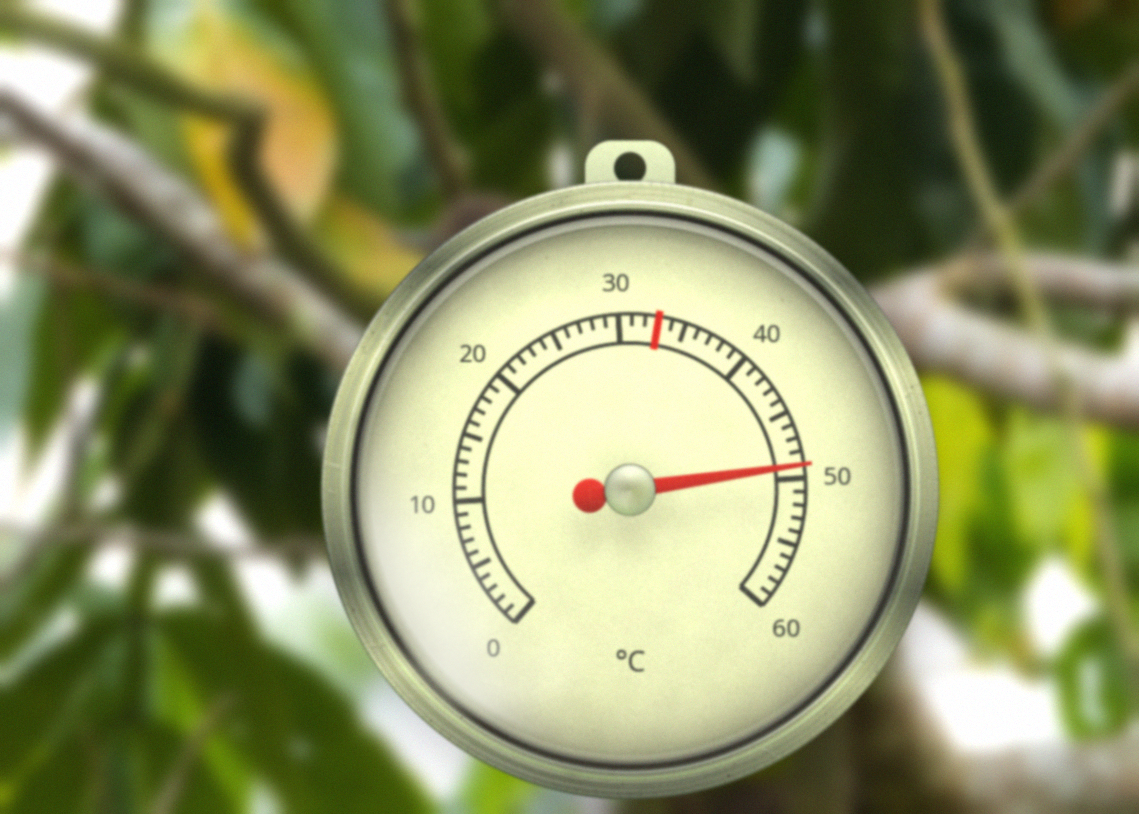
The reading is 49 °C
